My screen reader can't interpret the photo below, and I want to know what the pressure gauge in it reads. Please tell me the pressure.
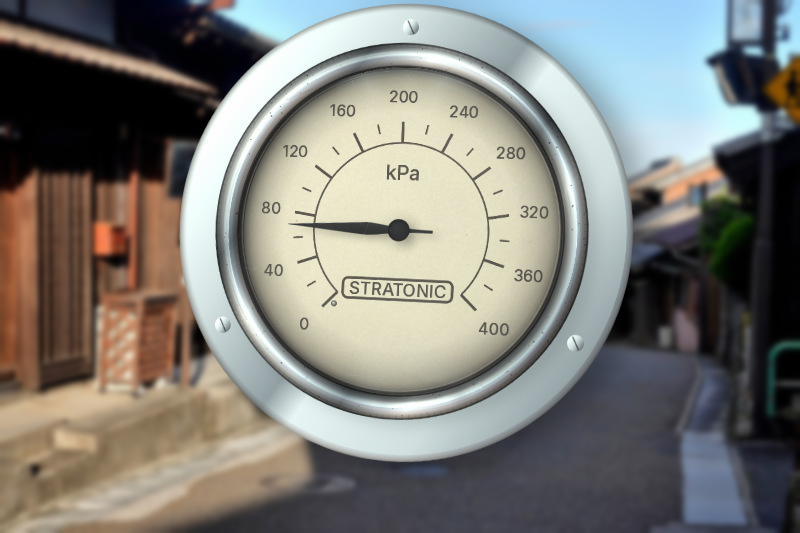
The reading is 70 kPa
